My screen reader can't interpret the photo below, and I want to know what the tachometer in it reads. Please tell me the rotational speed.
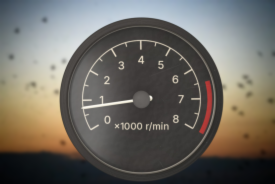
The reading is 750 rpm
